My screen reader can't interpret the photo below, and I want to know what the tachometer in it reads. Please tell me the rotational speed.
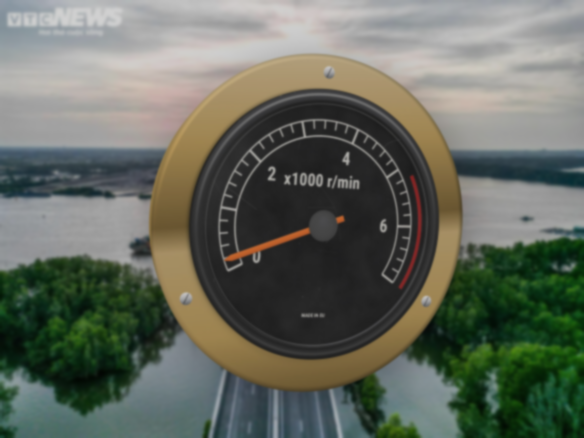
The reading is 200 rpm
